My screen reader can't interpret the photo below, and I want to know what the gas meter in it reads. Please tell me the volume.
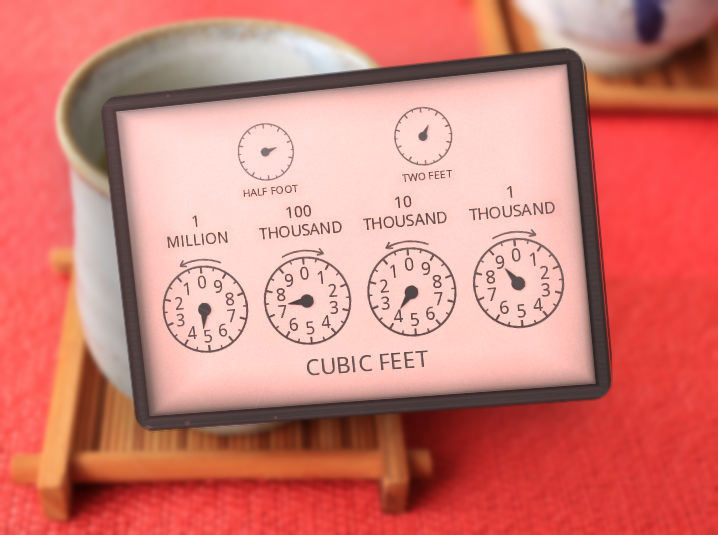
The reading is 473900 ft³
